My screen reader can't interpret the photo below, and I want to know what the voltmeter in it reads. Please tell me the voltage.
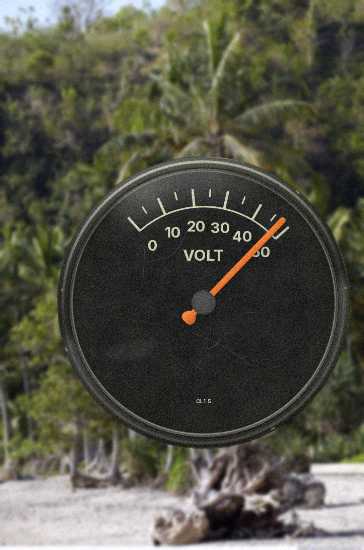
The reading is 47.5 V
